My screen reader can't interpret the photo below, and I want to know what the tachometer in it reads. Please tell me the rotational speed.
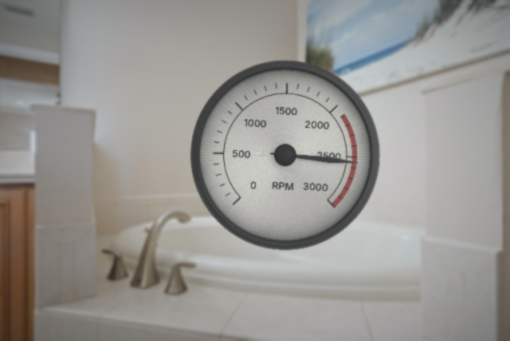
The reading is 2550 rpm
